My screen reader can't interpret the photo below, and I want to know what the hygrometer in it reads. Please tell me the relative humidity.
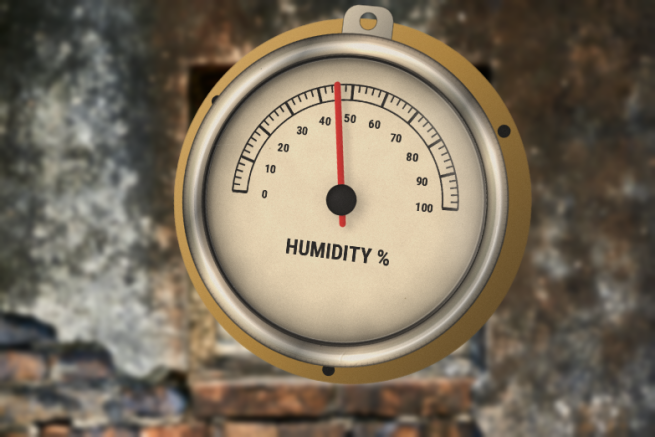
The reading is 46 %
